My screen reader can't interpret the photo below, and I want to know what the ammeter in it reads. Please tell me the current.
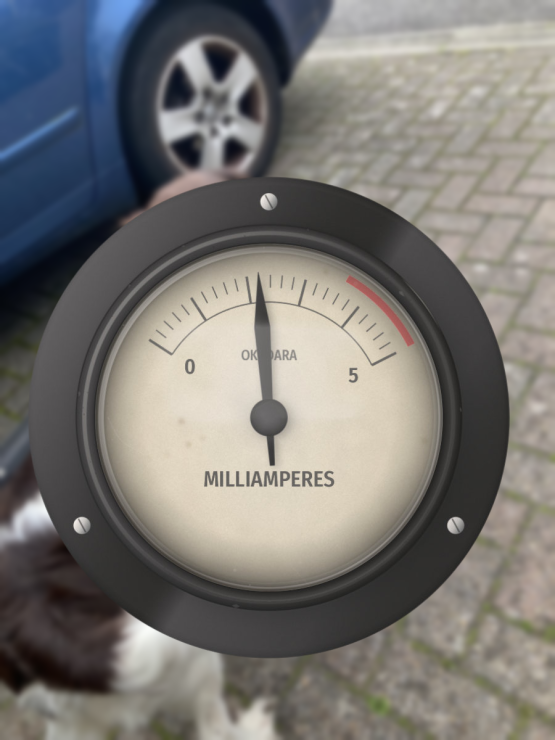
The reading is 2.2 mA
